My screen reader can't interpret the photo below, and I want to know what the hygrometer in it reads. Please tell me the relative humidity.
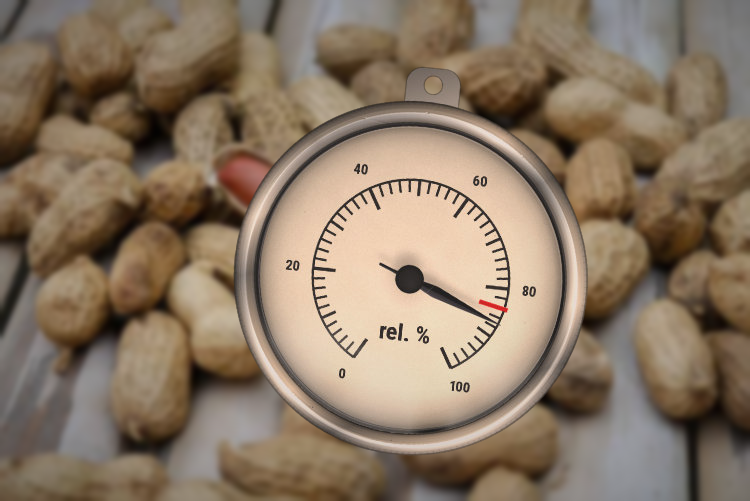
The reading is 87 %
